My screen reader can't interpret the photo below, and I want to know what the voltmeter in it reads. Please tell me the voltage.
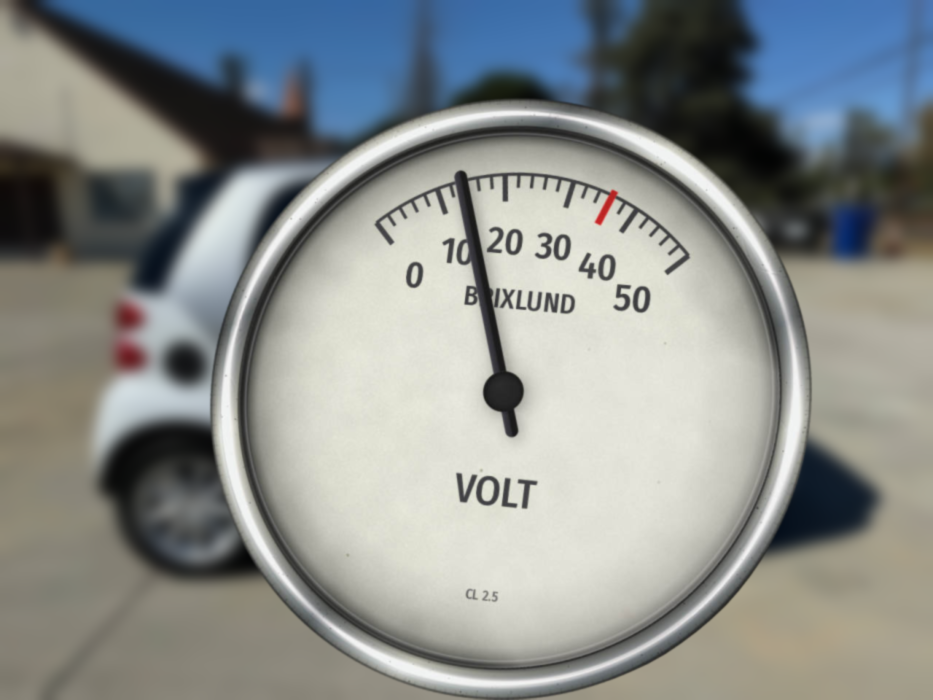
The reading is 14 V
